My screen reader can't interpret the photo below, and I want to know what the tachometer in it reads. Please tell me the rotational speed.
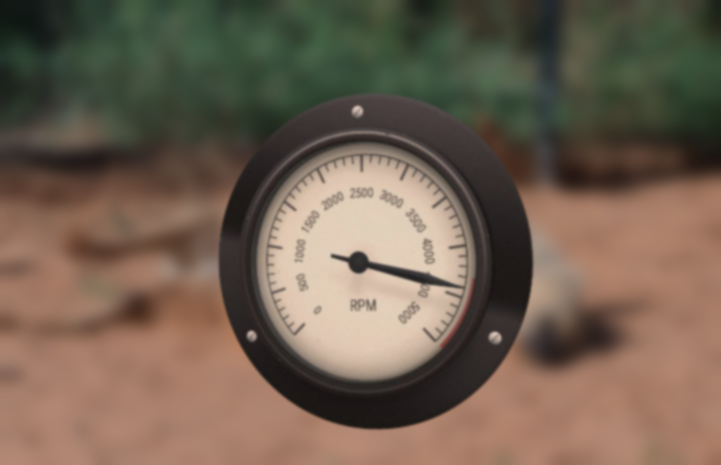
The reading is 4400 rpm
